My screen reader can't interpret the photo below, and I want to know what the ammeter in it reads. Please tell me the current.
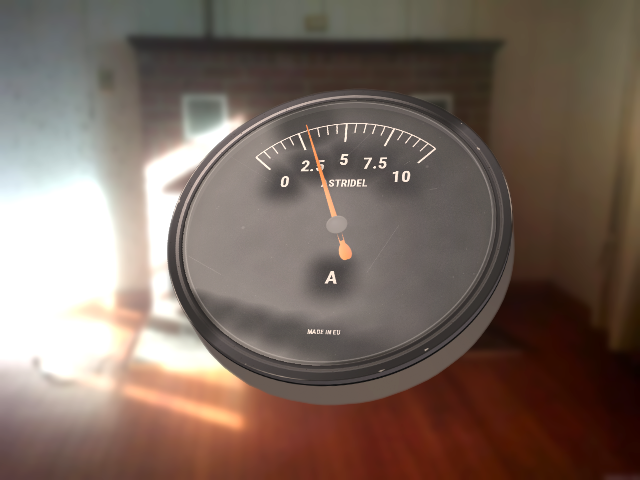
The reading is 3 A
